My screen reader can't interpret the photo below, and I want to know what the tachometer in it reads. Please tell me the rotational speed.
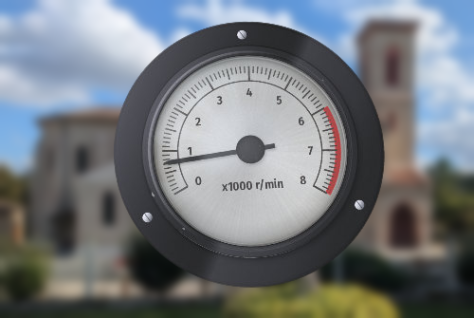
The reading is 700 rpm
